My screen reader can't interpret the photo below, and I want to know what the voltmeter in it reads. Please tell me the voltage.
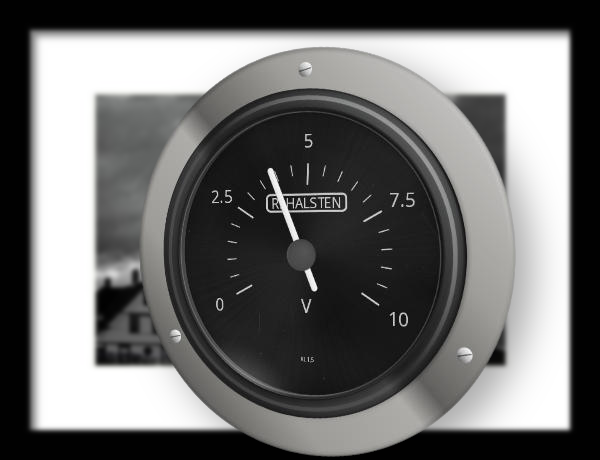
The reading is 4 V
